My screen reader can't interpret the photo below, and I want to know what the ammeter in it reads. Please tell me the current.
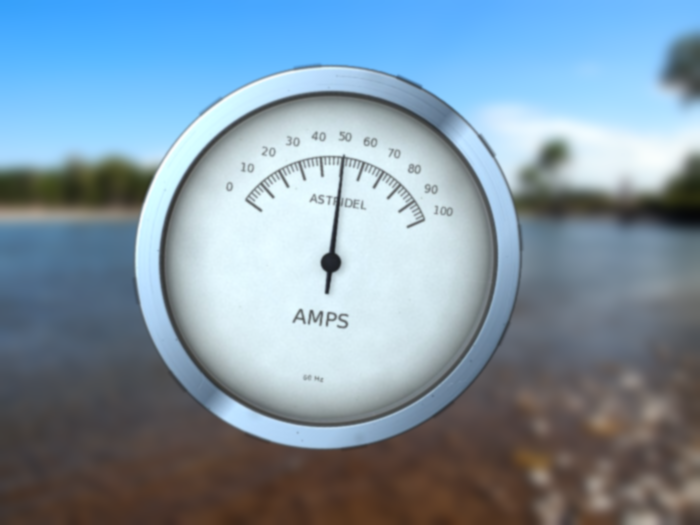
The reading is 50 A
